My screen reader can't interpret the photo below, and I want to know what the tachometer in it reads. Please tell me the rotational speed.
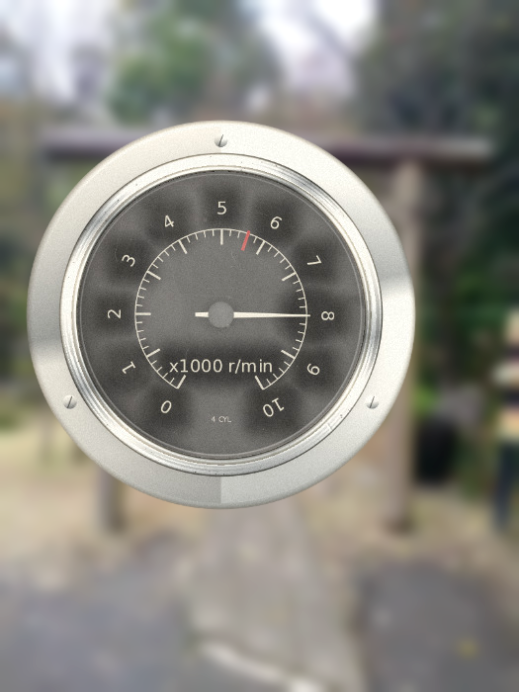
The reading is 8000 rpm
